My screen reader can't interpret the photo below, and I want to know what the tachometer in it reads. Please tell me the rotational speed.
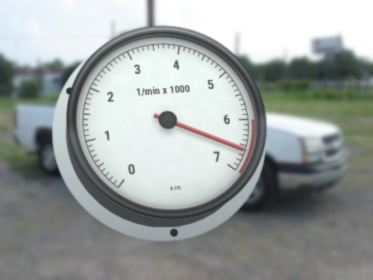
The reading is 6600 rpm
